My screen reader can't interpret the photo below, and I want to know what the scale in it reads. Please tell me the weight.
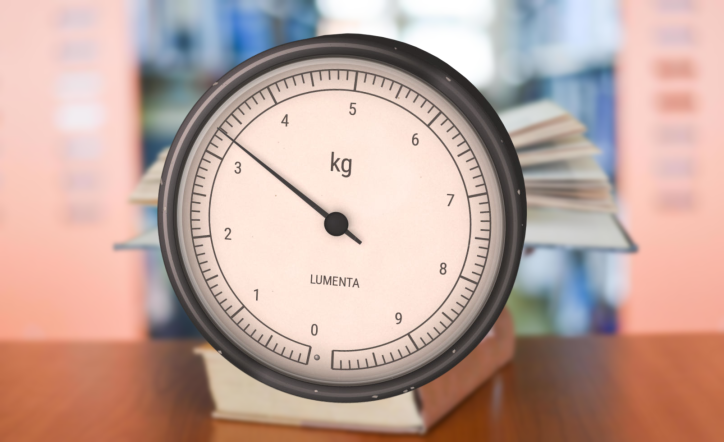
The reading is 3.3 kg
